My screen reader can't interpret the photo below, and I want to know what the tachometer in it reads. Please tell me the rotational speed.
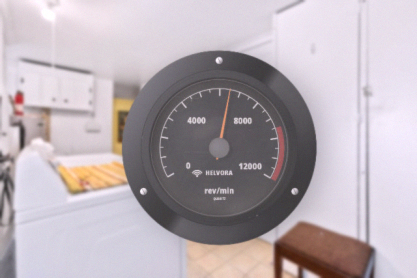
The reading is 6500 rpm
